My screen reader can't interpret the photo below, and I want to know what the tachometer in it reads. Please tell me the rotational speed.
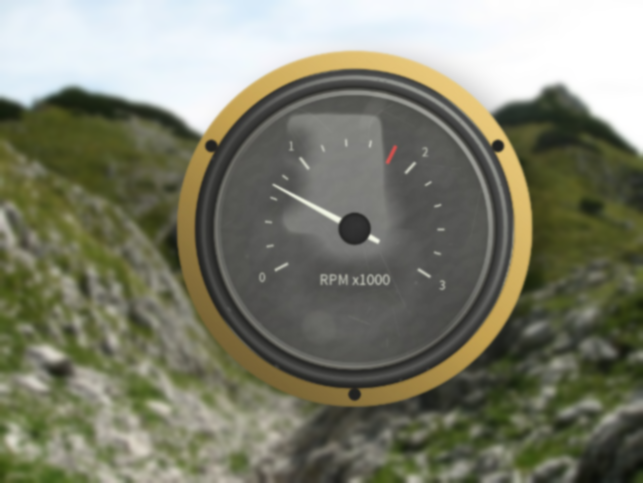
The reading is 700 rpm
